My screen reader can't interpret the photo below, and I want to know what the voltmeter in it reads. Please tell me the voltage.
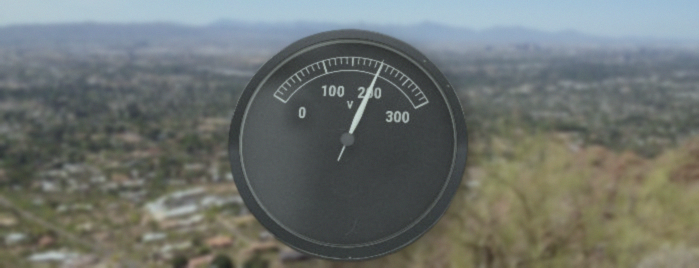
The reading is 200 V
